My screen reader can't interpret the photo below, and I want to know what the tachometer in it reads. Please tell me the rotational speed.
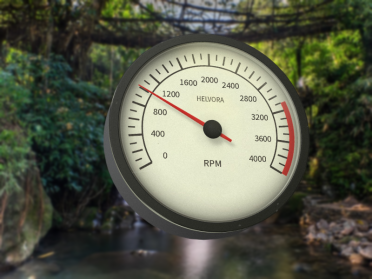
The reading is 1000 rpm
